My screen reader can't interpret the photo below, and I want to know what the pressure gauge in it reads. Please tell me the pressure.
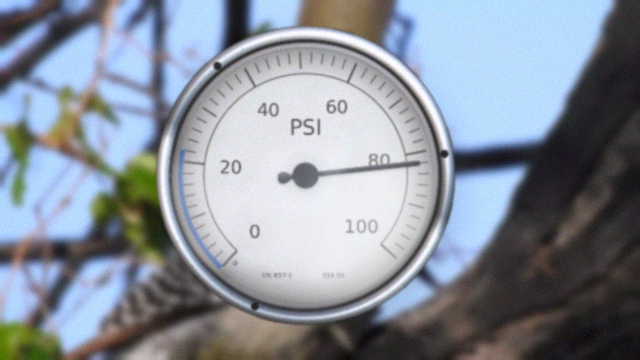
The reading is 82 psi
